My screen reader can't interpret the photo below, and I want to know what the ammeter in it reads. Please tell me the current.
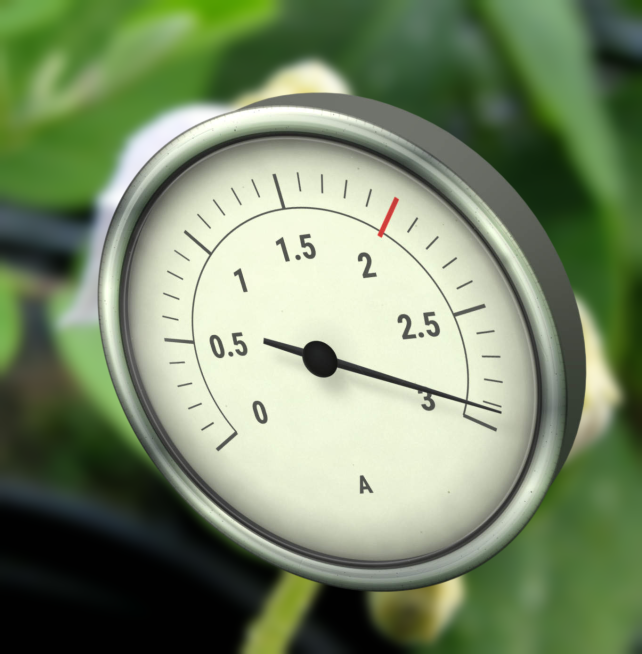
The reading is 2.9 A
